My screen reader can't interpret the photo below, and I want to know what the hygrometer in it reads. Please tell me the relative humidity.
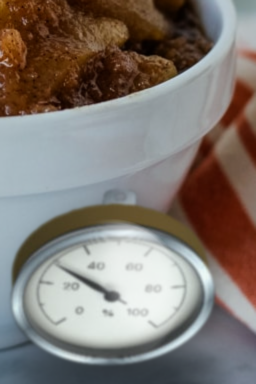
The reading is 30 %
